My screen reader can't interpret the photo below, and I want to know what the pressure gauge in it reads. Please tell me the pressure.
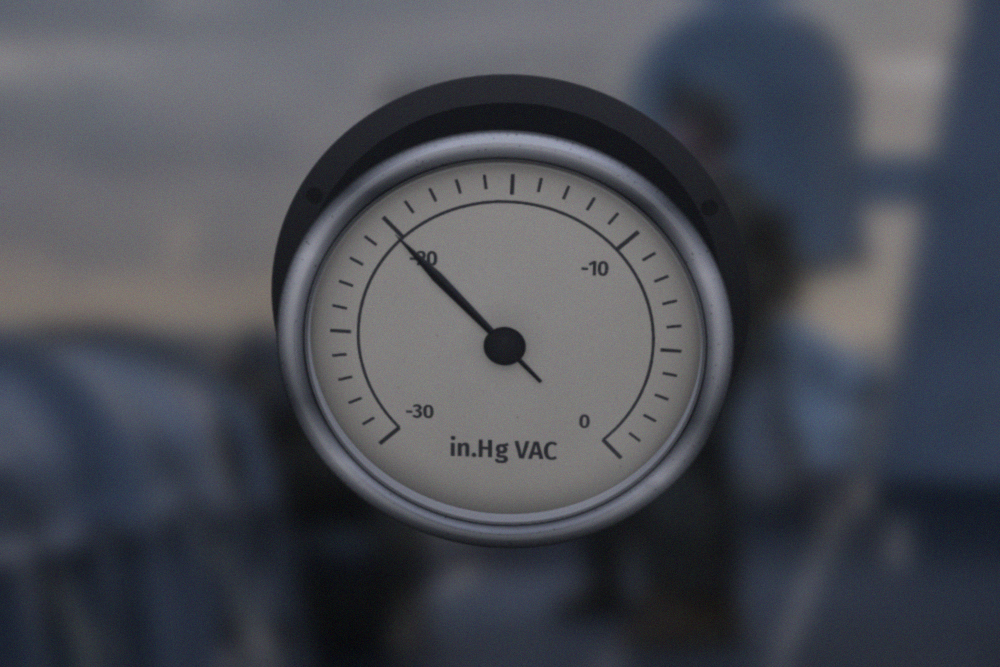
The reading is -20 inHg
